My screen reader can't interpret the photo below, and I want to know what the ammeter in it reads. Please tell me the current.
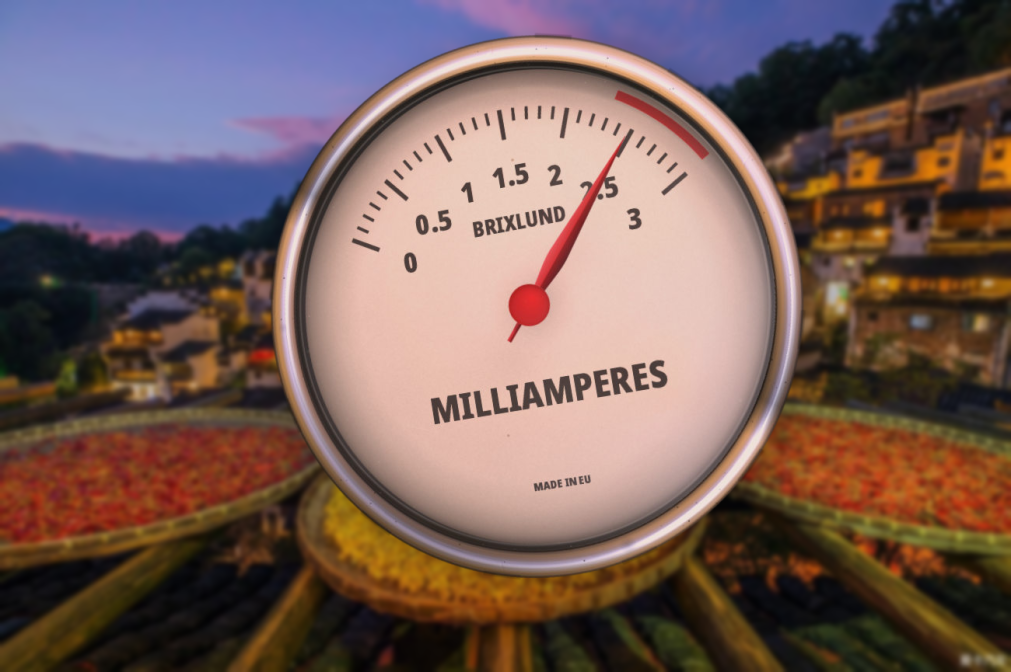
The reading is 2.5 mA
